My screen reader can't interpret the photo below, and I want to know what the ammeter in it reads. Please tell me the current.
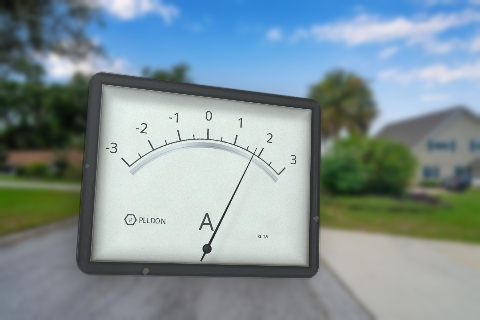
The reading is 1.75 A
